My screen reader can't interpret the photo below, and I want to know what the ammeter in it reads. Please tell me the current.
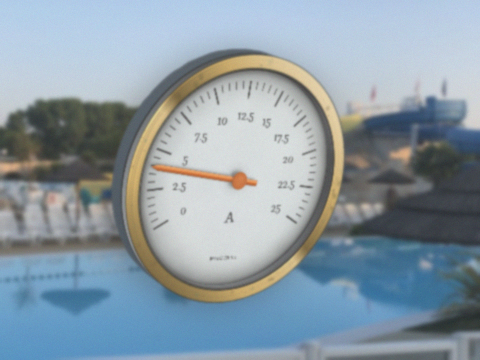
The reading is 4 A
